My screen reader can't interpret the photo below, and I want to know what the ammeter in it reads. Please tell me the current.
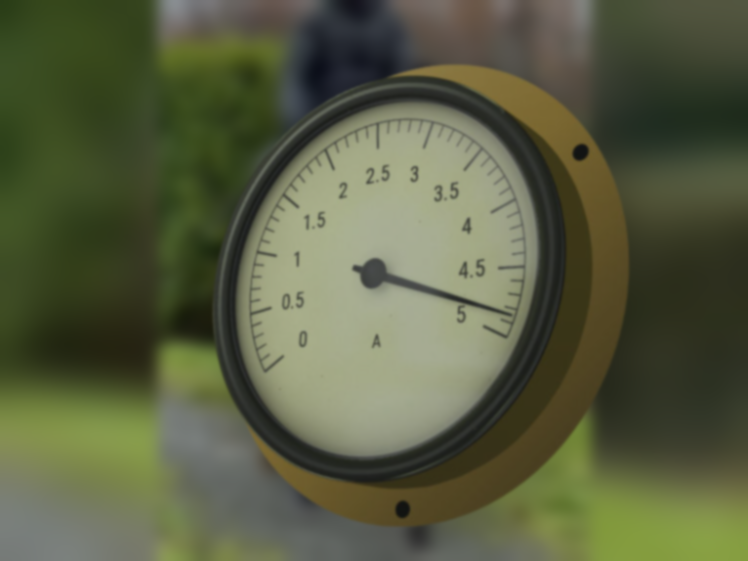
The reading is 4.85 A
